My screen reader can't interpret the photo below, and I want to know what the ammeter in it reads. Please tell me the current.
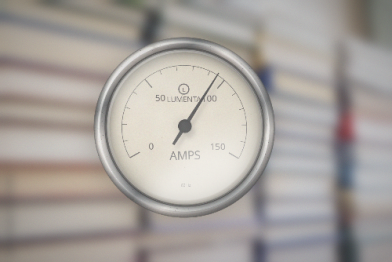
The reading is 95 A
